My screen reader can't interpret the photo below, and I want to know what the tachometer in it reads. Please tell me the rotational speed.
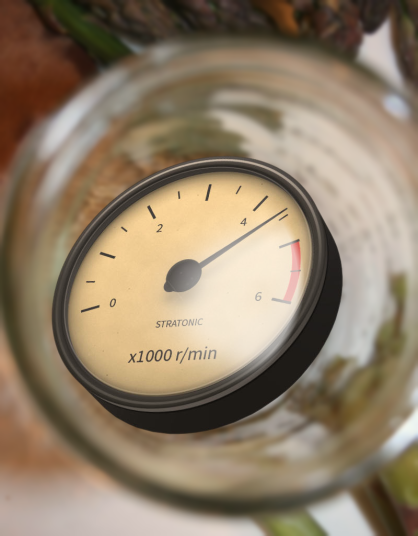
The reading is 4500 rpm
